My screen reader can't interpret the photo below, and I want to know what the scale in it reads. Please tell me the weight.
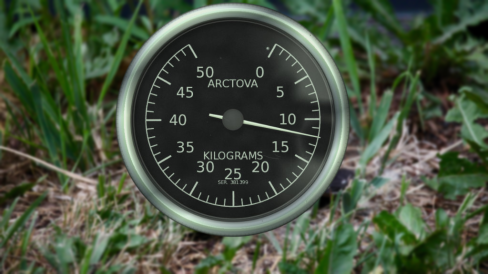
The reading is 12 kg
